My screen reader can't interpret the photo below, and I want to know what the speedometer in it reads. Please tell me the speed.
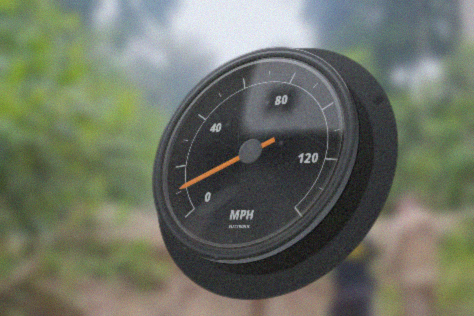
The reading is 10 mph
